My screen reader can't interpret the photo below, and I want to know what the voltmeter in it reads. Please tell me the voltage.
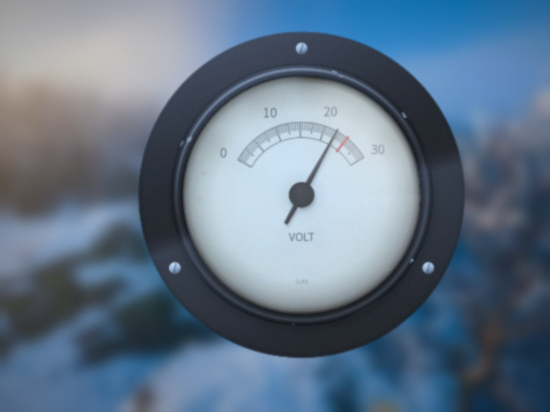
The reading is 22.5 V
